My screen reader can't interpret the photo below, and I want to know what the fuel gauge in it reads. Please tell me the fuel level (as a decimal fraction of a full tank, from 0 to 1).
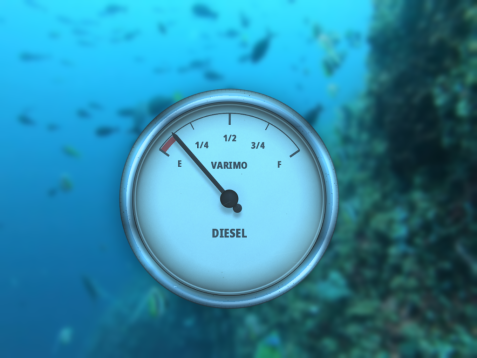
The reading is 0.125
